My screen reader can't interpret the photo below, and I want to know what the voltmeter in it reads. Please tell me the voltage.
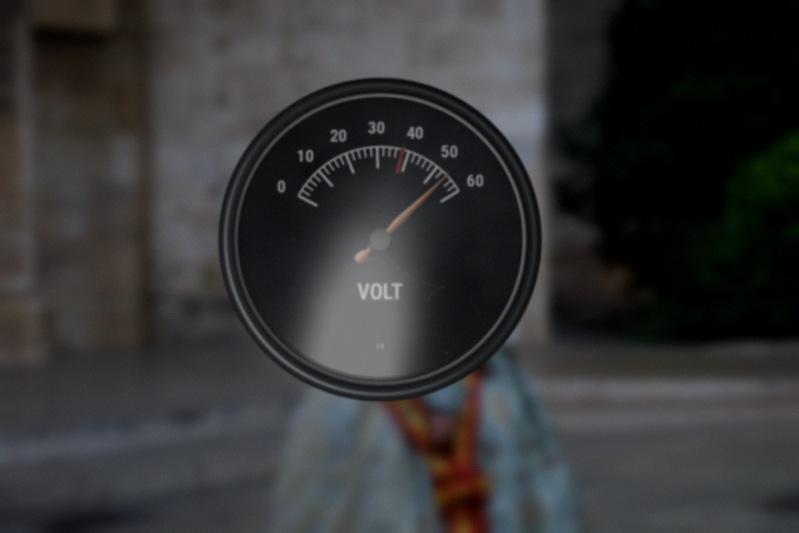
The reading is 54 V
